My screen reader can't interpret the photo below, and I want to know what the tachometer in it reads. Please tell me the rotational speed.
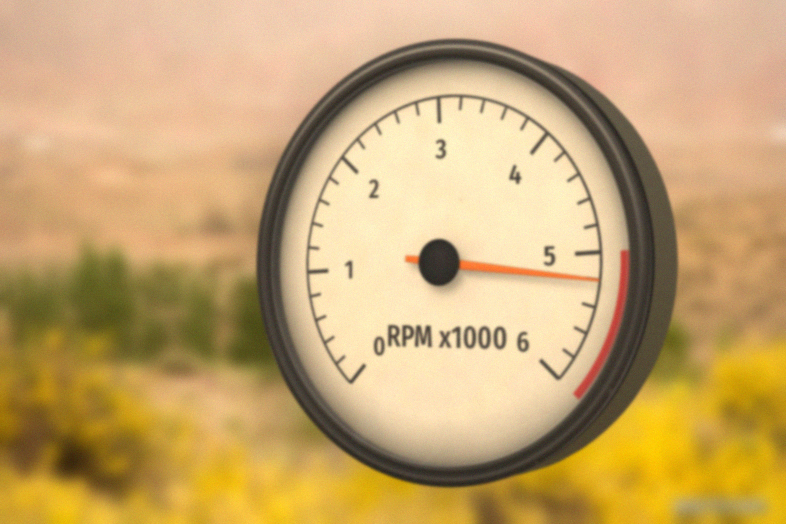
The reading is 5200 rpm
